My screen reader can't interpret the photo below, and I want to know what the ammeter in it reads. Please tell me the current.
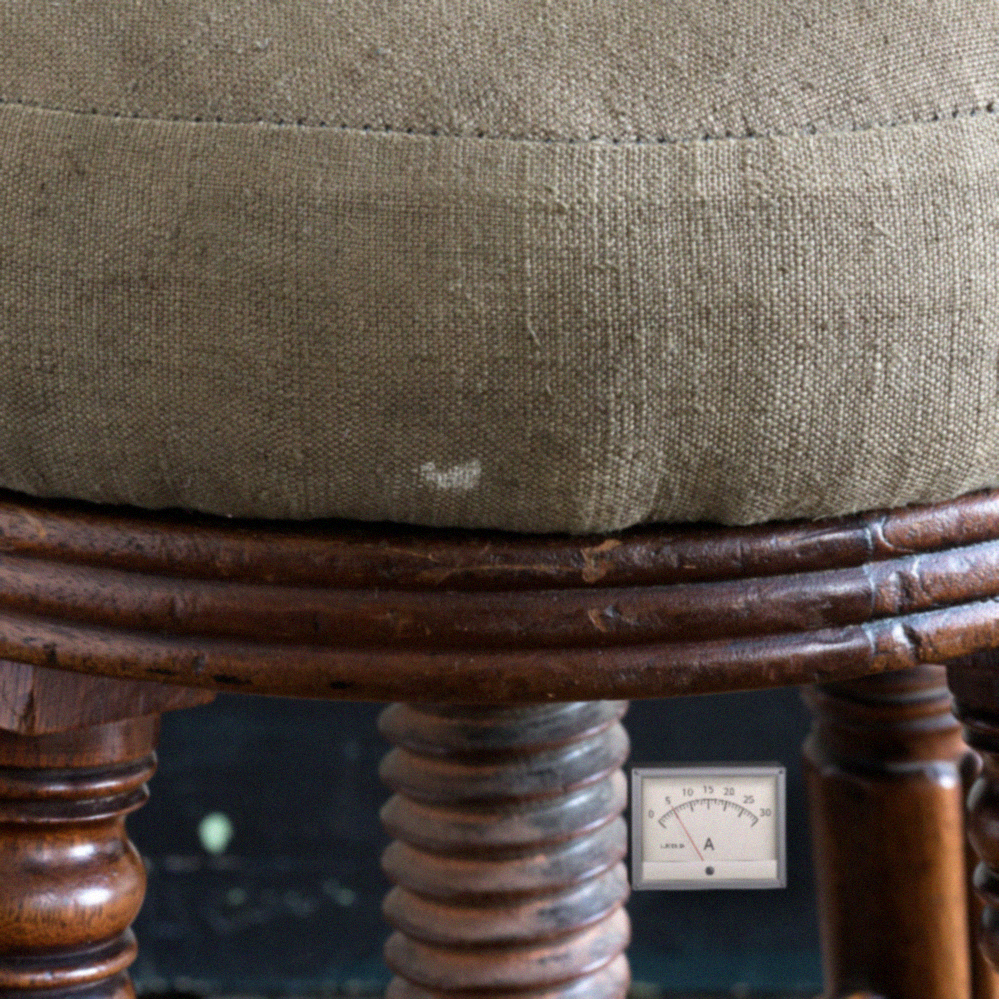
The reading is 5 A
